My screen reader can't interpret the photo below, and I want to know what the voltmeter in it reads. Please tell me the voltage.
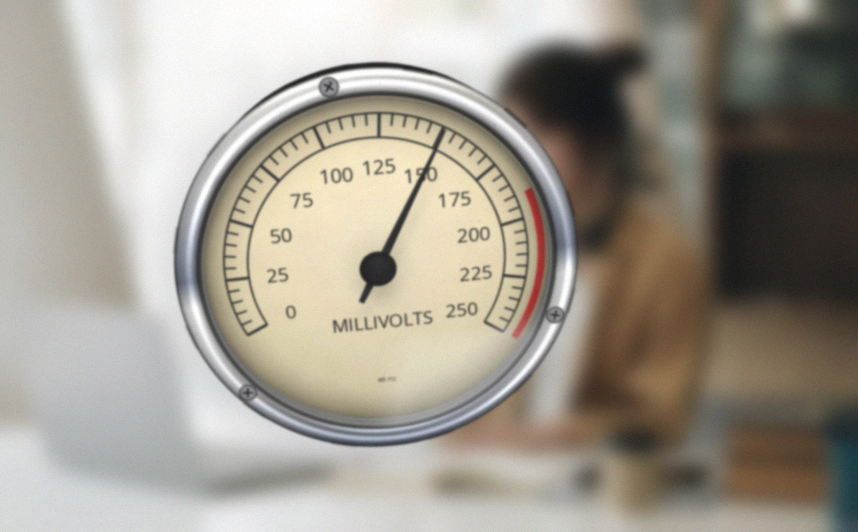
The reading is 150 mV
